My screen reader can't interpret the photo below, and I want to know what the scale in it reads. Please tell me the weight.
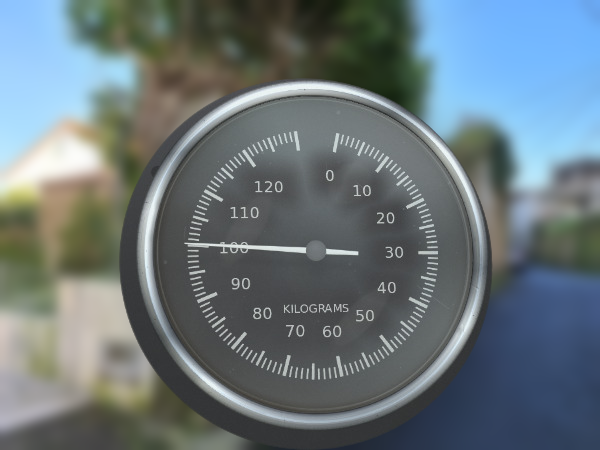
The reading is 100 kg
